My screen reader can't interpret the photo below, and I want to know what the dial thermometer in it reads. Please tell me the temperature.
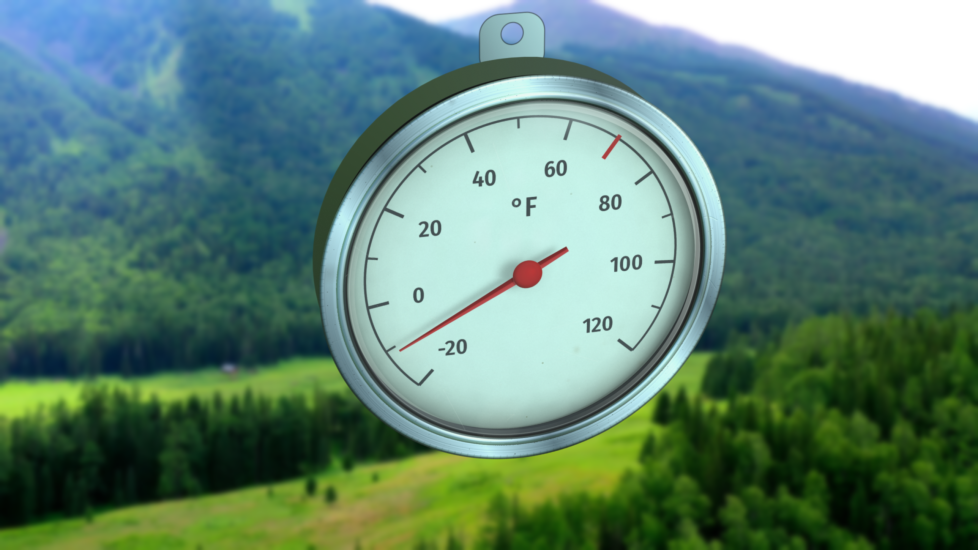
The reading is -10 °F
